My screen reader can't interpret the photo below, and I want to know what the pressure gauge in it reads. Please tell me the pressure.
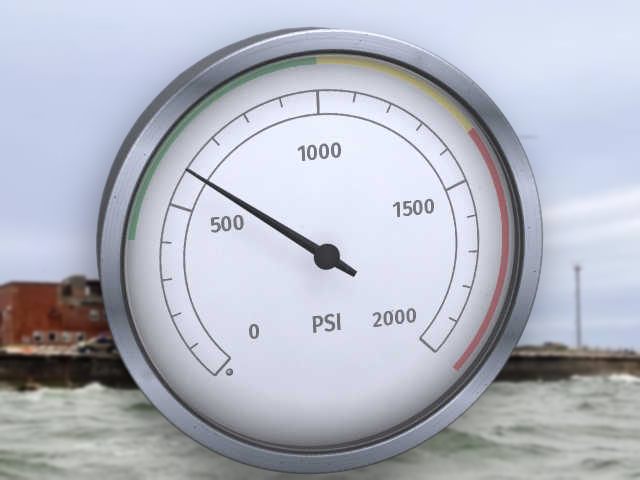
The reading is 600 psi
